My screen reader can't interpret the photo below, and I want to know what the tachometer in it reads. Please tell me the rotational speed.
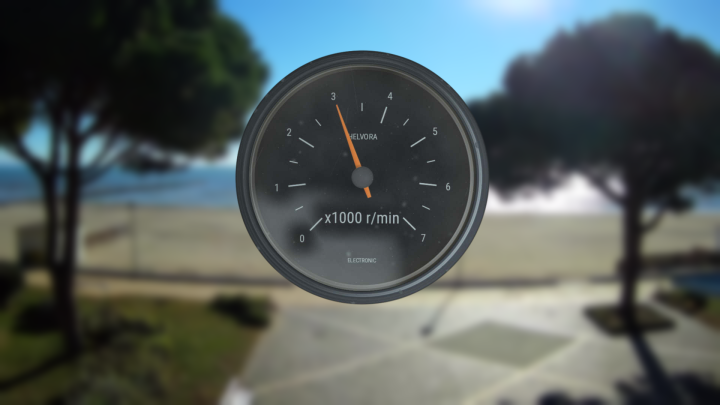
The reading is 3000 rpm
